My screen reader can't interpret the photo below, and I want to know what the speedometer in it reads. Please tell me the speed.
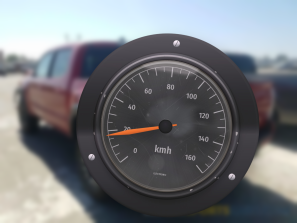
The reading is 17.5 km/h
